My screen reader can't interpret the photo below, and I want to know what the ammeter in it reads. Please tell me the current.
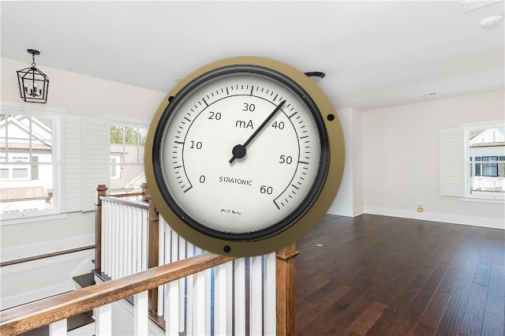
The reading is 37 mA
